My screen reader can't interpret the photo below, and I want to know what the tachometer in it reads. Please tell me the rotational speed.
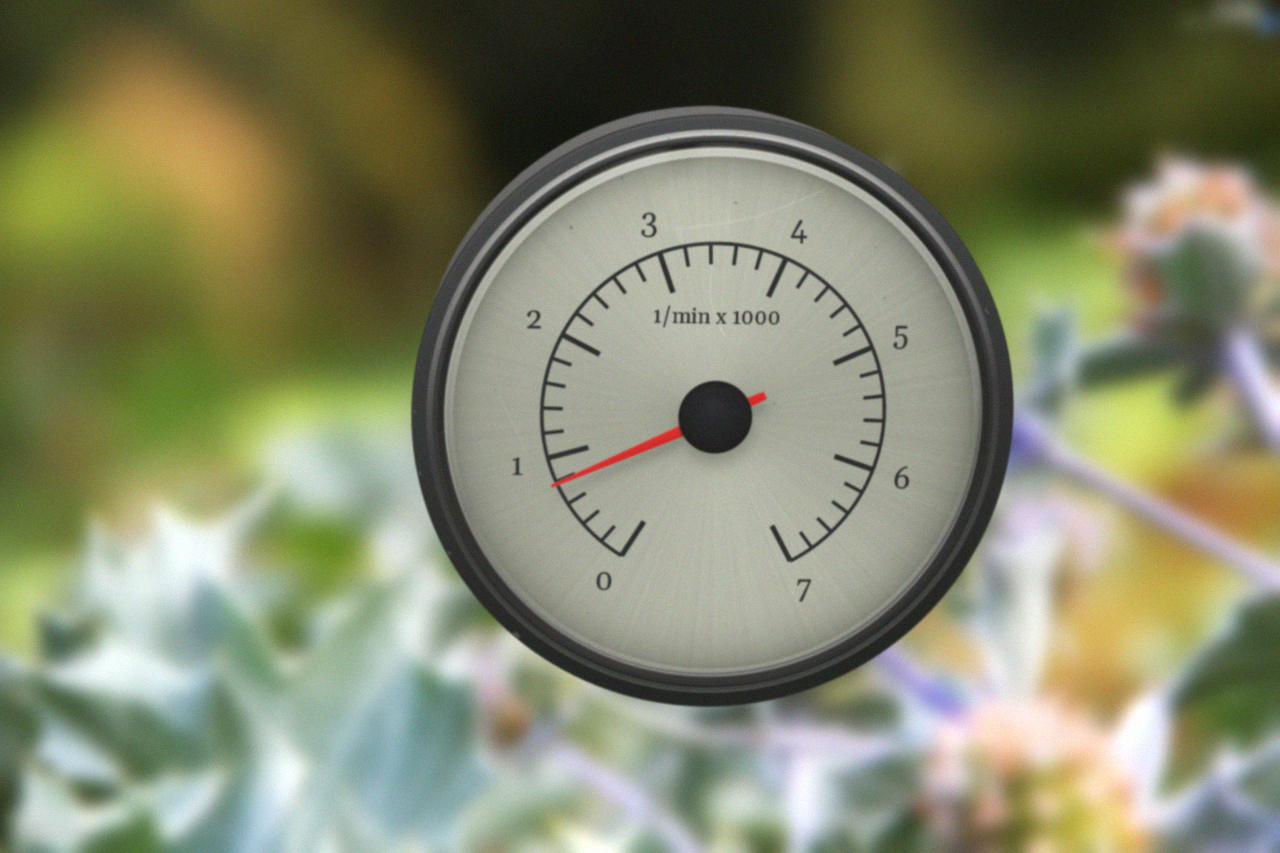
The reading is 800 rpm
